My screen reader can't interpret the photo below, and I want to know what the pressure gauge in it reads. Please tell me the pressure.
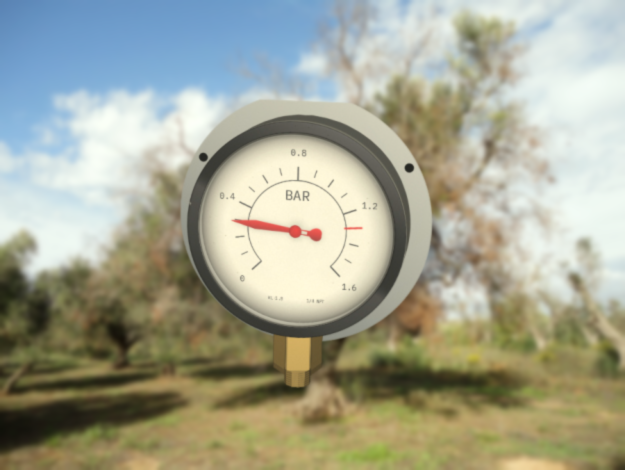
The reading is 0.3 bar
